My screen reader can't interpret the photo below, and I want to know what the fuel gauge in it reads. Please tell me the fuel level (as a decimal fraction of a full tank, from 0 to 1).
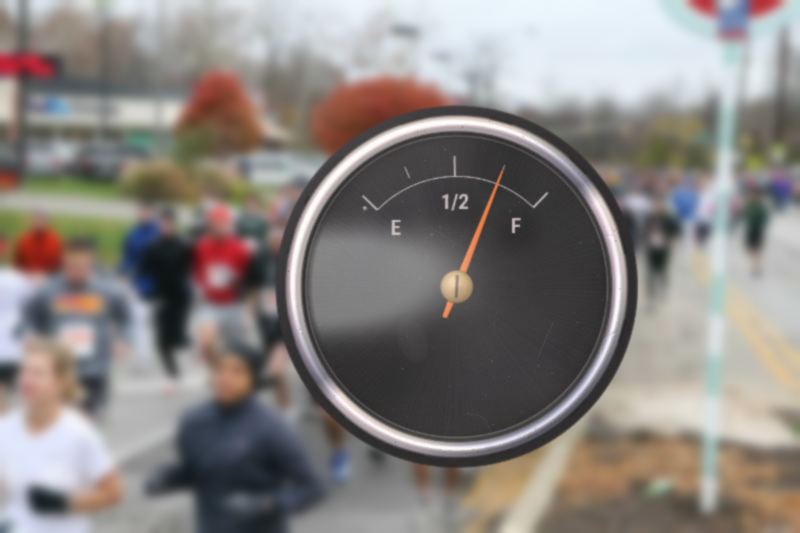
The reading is 0.75
